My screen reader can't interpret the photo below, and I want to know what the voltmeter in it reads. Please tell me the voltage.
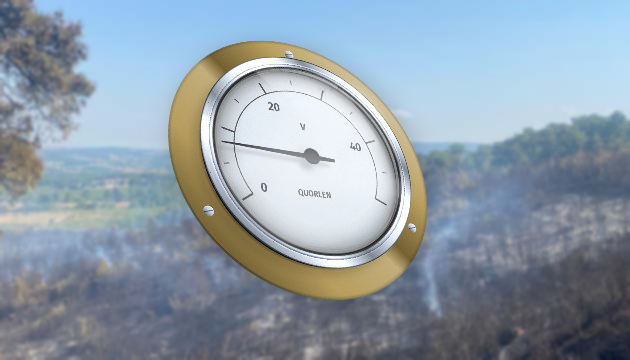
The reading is 7.5 V
